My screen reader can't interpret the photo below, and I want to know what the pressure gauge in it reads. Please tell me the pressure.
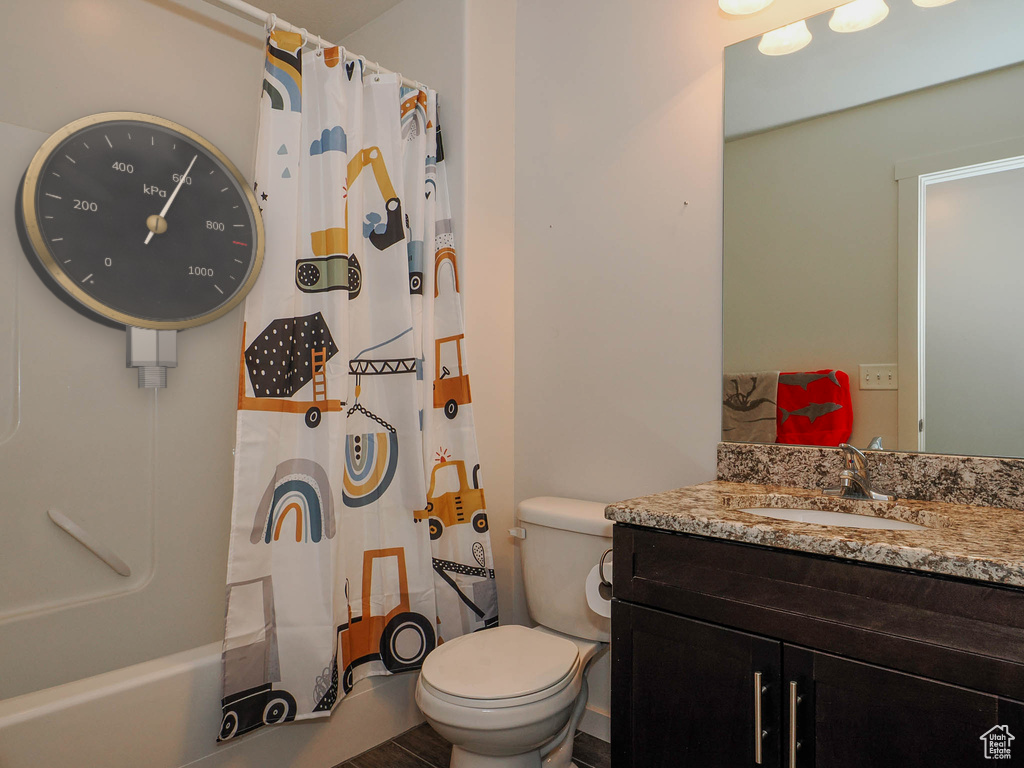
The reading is 600 kPa
